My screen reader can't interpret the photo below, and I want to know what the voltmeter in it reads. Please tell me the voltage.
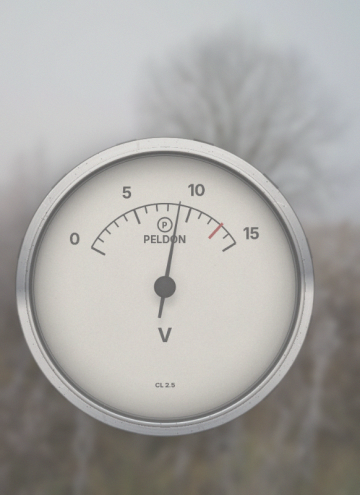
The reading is 9 V
